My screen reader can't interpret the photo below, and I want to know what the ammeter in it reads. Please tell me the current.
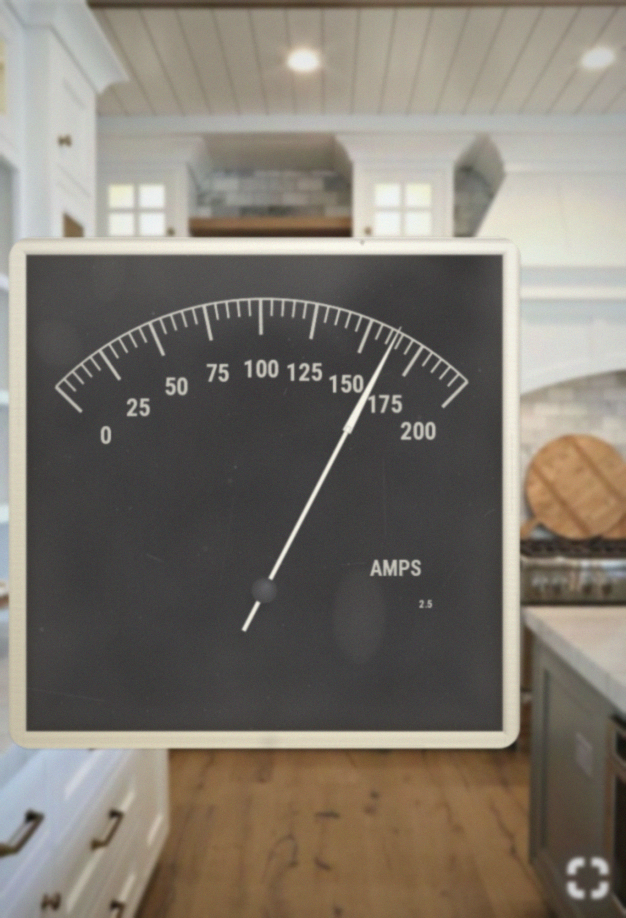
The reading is 162.5 A
